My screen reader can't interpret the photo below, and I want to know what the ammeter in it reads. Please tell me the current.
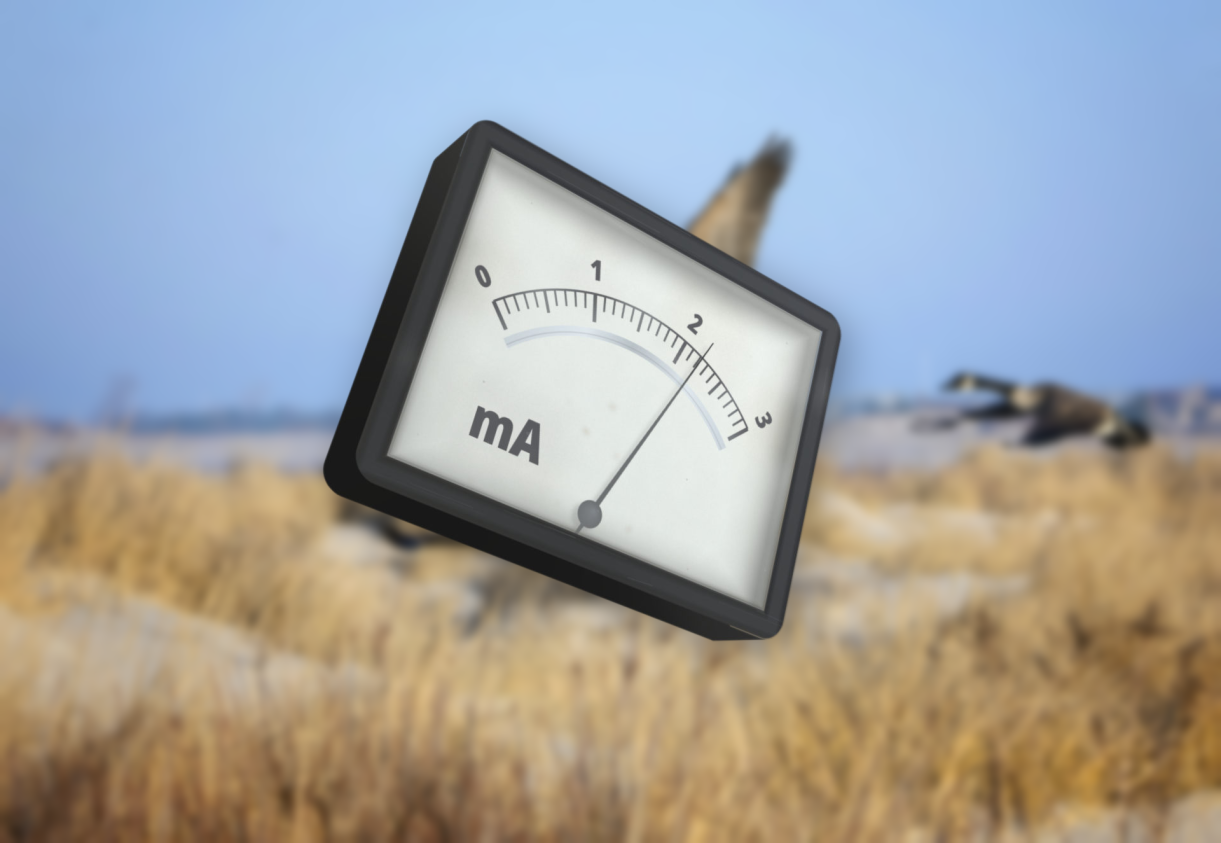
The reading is 2.2 mA
